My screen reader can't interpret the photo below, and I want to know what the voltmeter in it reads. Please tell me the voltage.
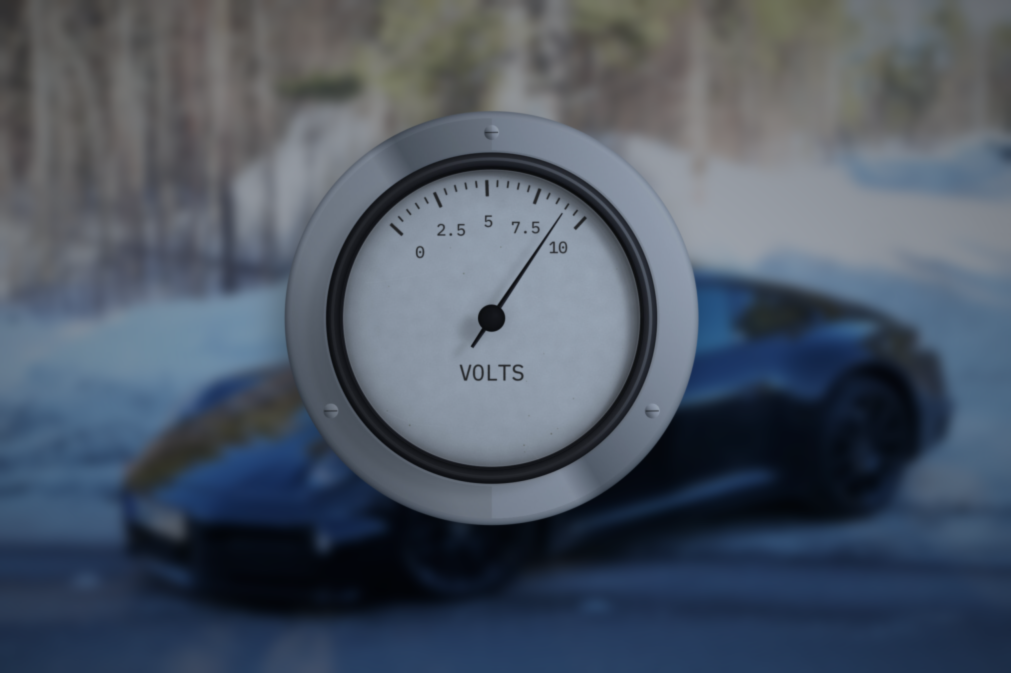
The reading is 9 V
